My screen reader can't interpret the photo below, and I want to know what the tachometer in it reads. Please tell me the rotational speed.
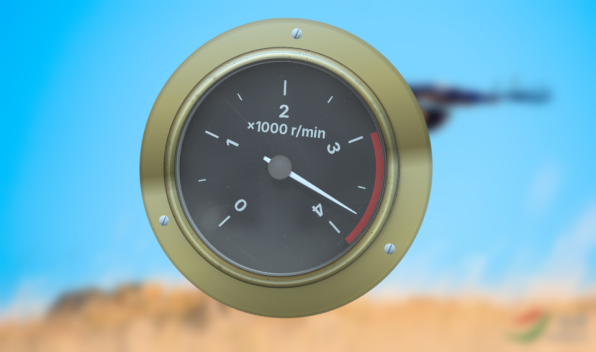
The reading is 3750 rpm
